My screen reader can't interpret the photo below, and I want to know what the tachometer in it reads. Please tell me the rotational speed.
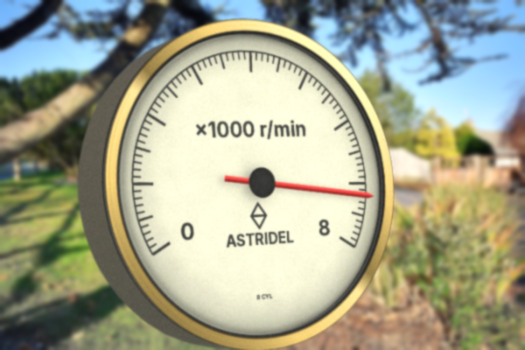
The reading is 7200 rpm
